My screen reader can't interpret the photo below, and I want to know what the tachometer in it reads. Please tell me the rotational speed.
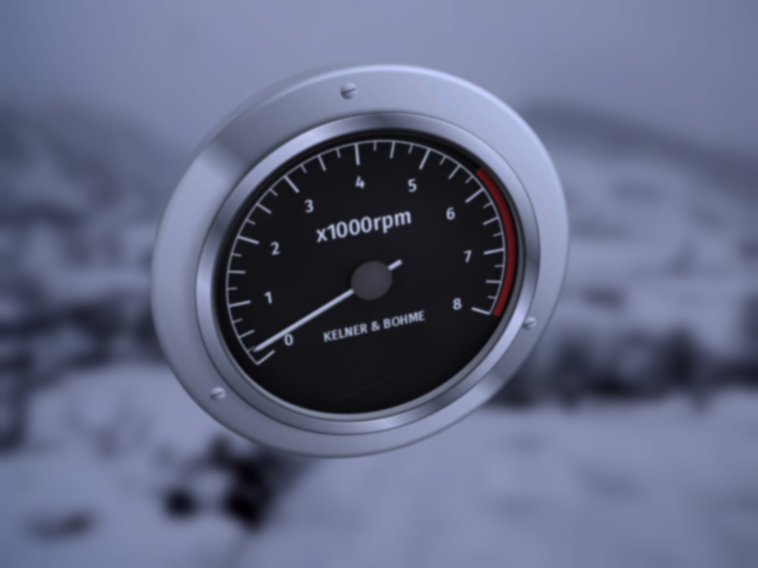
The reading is 250 rpm
